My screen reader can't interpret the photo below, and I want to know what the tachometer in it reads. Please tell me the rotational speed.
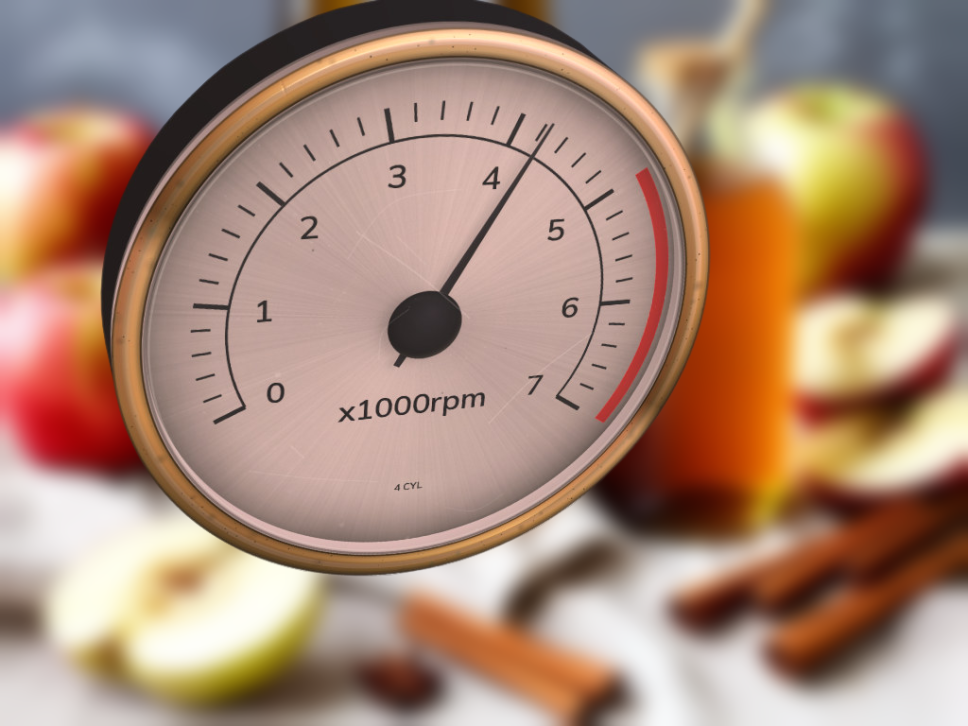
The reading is 4200 rpm
